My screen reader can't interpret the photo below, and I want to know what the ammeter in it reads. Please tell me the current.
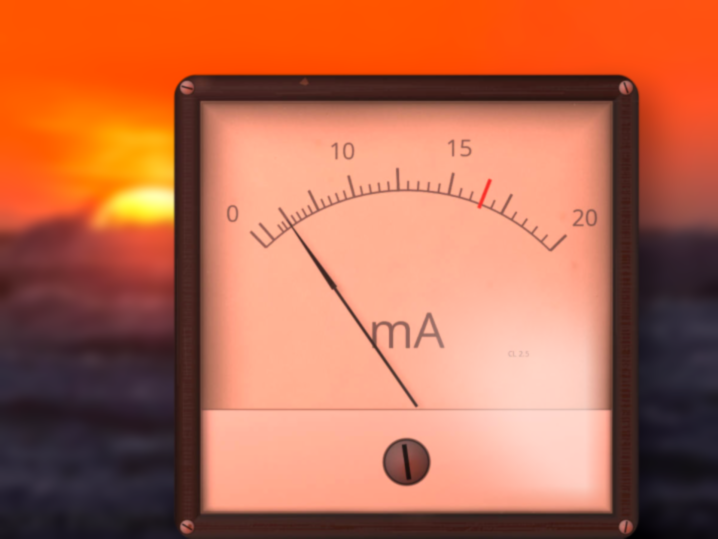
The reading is 5 mA
